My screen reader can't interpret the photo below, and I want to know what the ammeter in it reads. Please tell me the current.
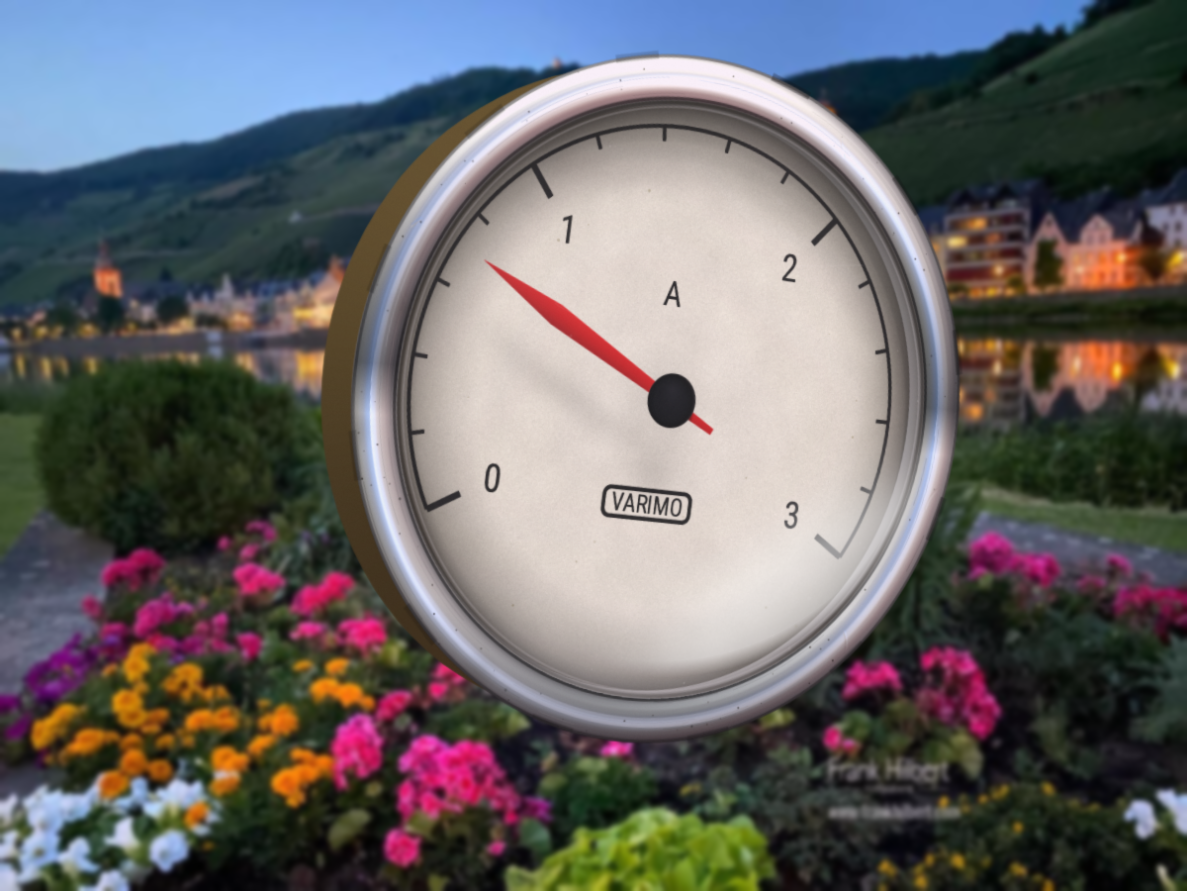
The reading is 0.7 A
